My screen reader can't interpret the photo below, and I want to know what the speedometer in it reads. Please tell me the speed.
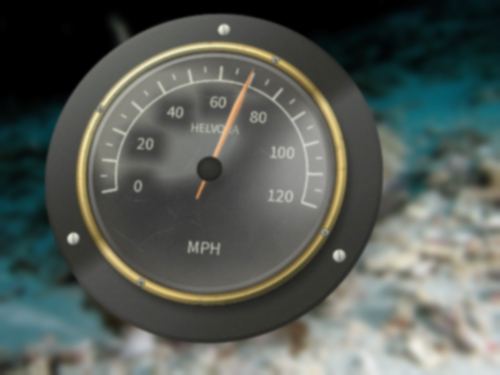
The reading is 70 mph
